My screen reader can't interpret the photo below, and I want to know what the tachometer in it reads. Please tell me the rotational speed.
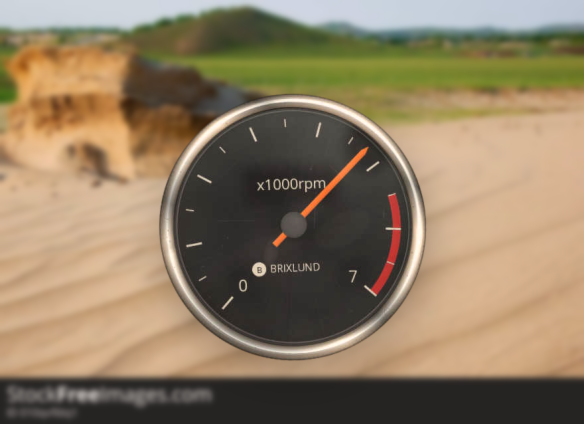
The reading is 4750 rpm
